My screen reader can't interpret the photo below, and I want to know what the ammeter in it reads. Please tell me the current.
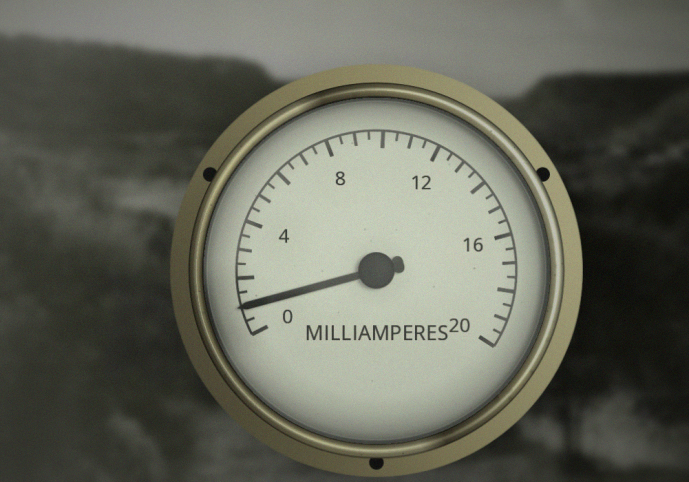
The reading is 1 mA
